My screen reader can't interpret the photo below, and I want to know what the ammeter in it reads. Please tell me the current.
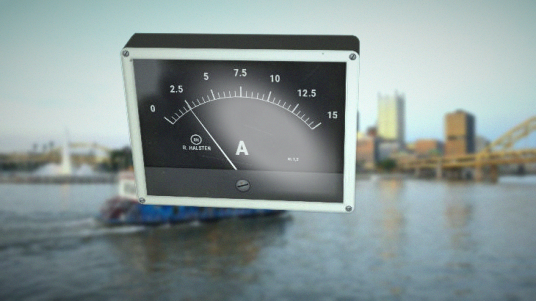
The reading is 2.5 A
